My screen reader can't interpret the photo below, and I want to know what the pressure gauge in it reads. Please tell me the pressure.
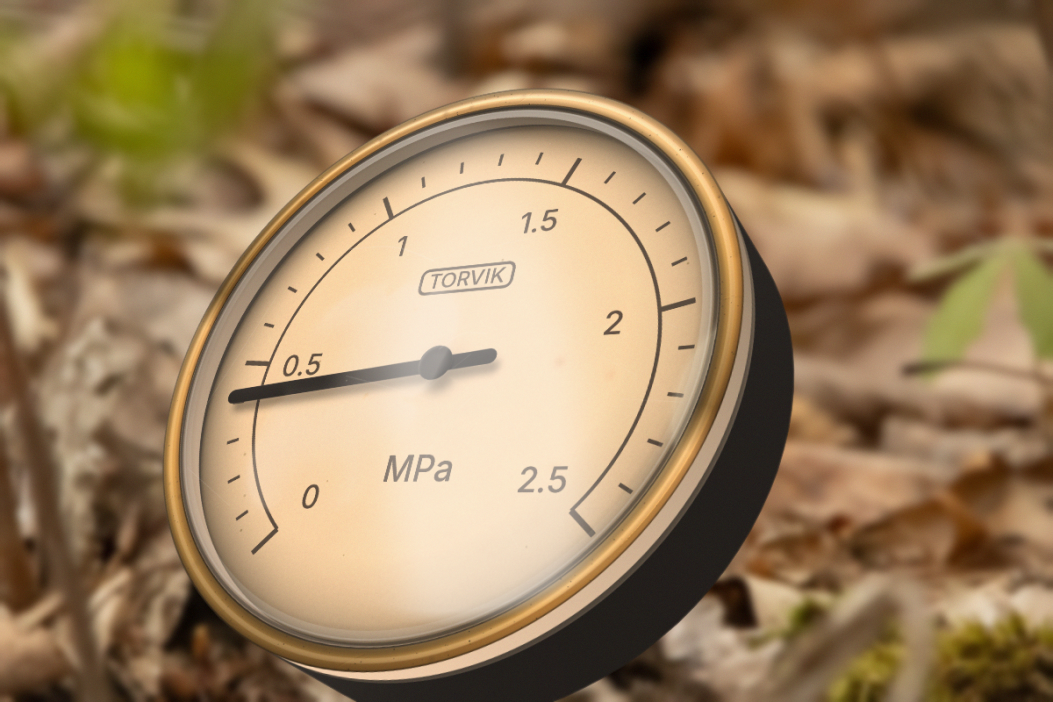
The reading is 0.4 MPa
